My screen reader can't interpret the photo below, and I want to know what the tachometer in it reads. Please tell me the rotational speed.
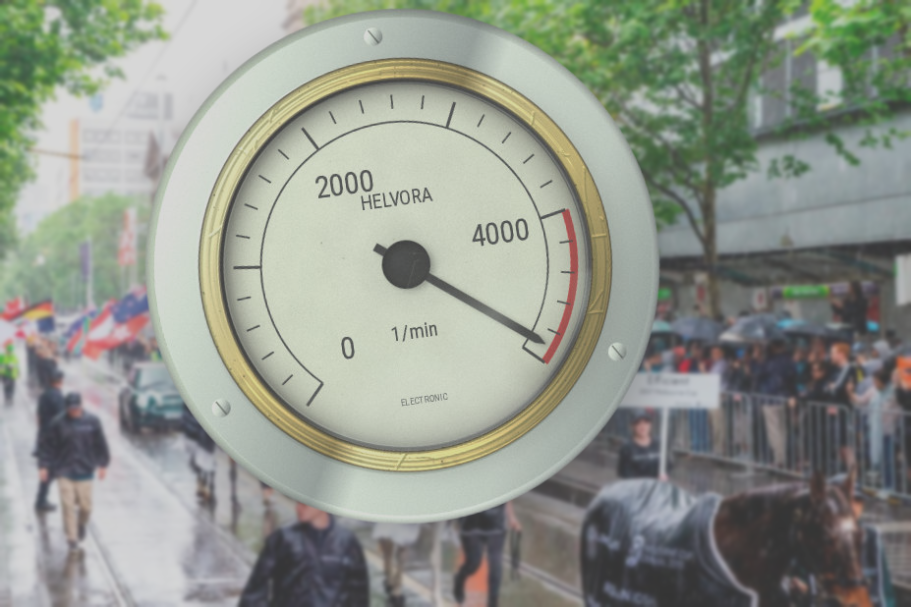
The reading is 4900 rpm
